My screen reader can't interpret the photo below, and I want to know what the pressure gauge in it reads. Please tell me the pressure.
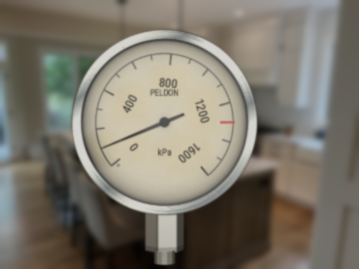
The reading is 100 kPa
